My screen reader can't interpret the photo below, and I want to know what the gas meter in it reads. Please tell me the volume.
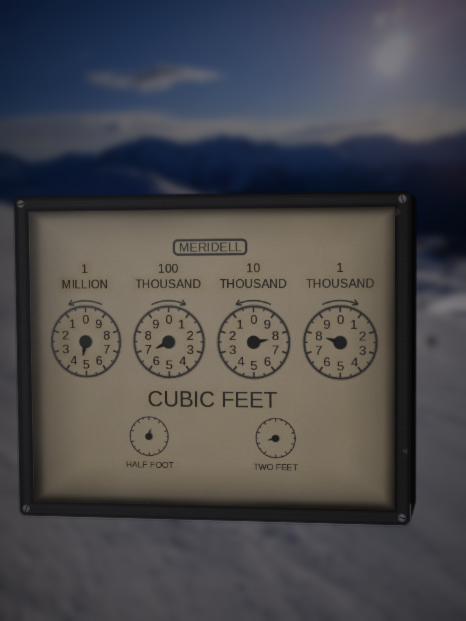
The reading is 467800 ft³
